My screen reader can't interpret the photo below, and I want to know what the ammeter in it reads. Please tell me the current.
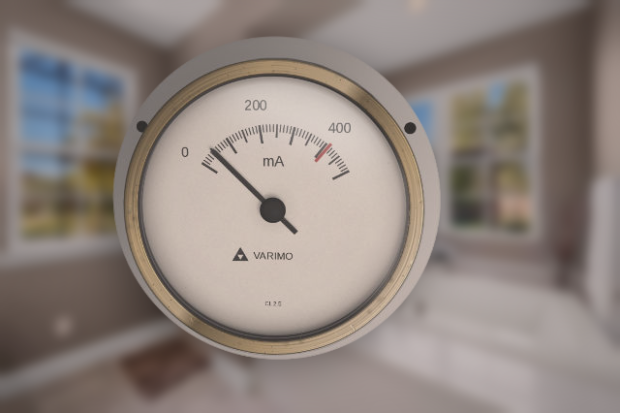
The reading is 50 mA
